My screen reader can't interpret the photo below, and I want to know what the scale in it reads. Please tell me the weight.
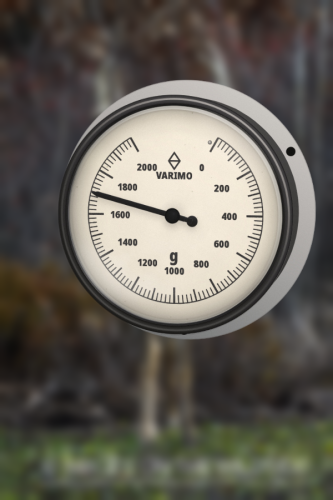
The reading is 1700 g
